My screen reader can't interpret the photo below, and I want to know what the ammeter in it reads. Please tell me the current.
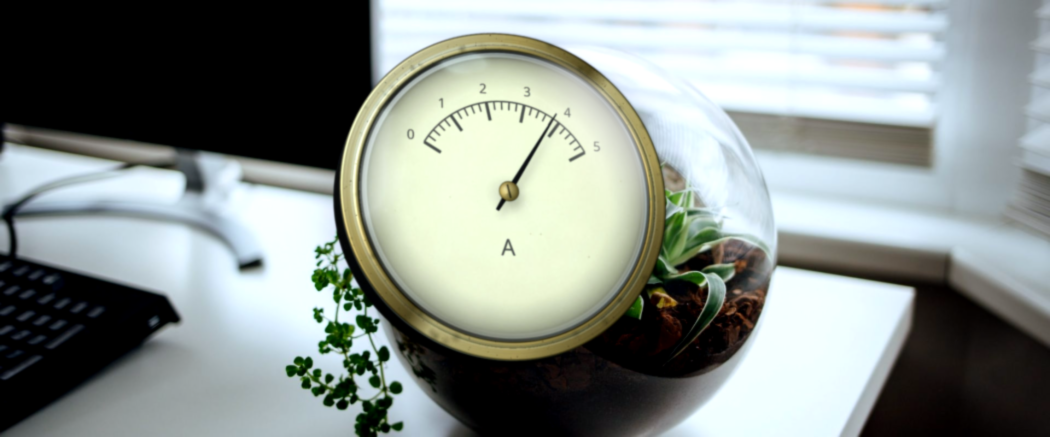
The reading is 3.8 A
